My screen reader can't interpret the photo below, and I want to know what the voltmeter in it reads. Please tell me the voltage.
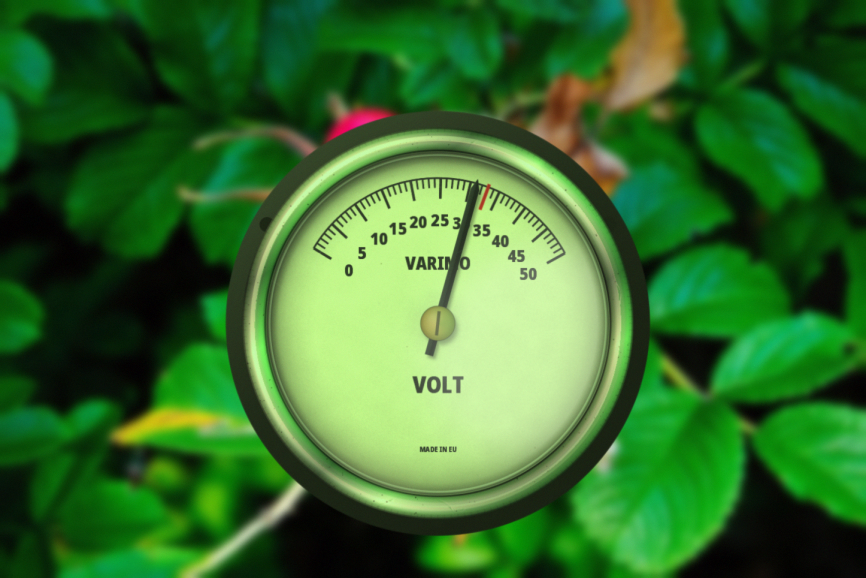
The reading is 31 V
